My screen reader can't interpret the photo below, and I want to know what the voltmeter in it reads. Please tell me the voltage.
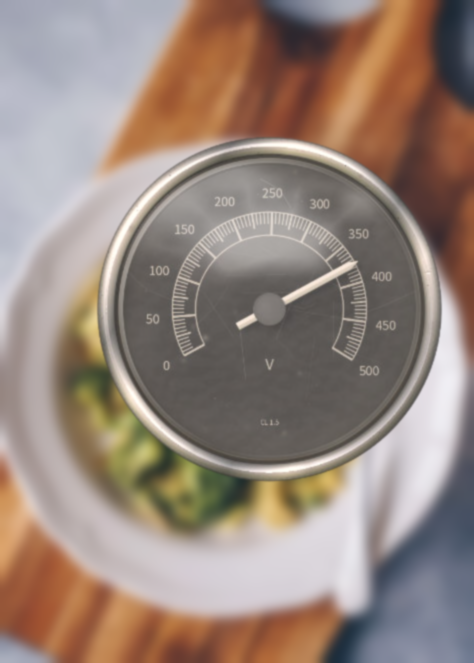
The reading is 375 V
